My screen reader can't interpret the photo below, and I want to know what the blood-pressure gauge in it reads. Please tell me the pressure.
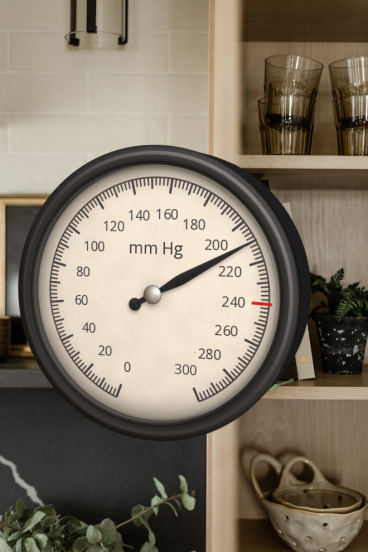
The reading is 210 mmHg
